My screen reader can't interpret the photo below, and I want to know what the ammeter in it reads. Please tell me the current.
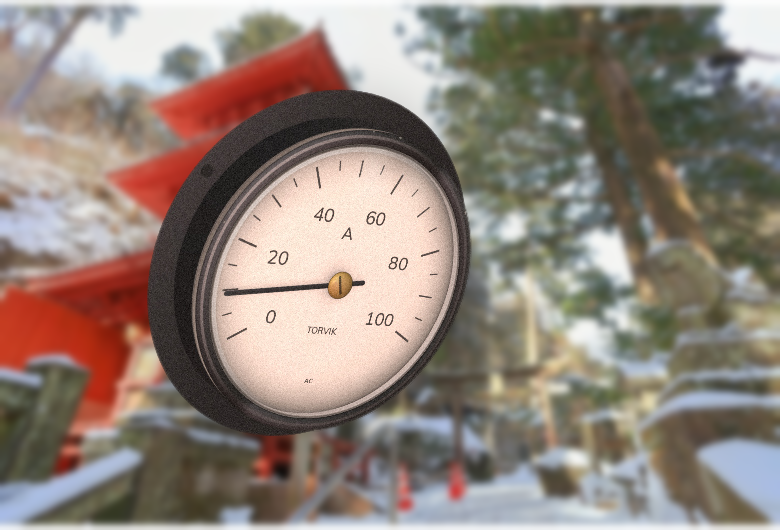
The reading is 10 A
